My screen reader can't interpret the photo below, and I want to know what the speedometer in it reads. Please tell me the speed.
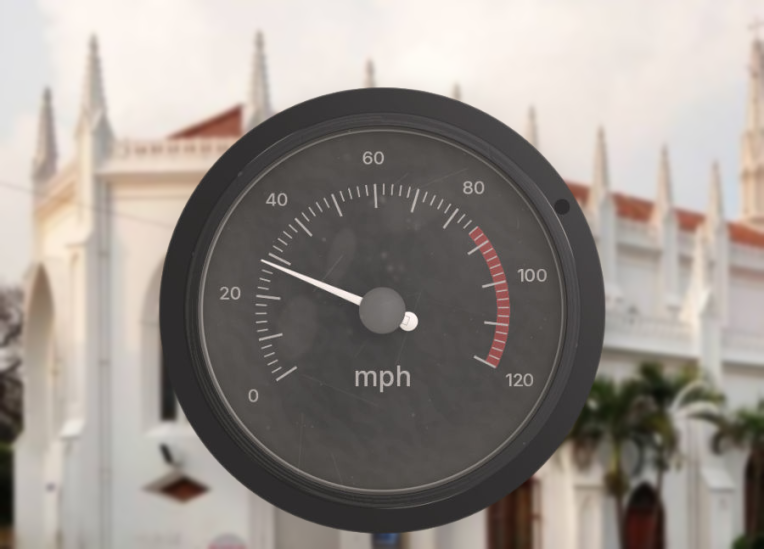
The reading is 28 mph
